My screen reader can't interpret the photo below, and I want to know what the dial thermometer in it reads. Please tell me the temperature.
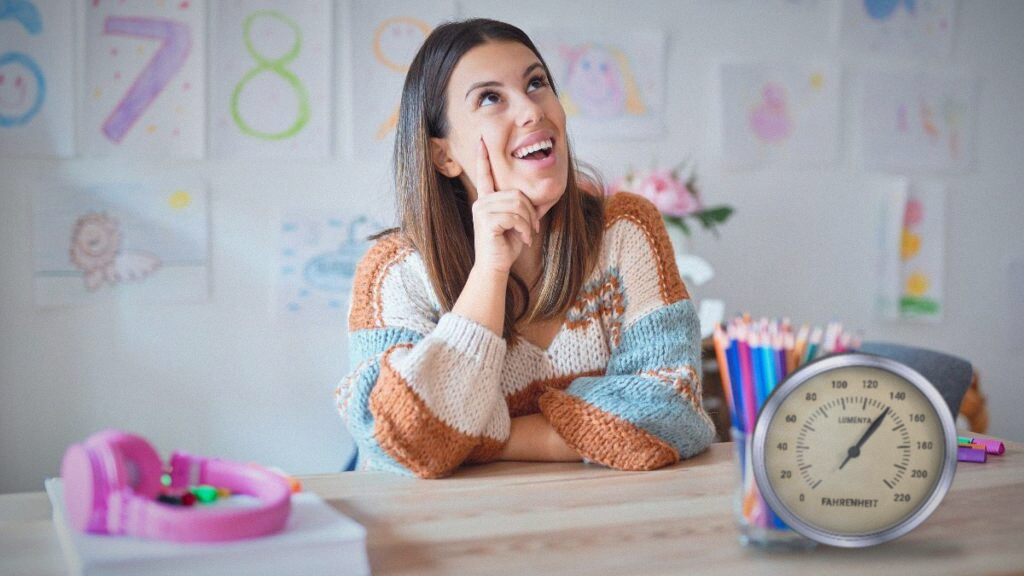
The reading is 140 °F
